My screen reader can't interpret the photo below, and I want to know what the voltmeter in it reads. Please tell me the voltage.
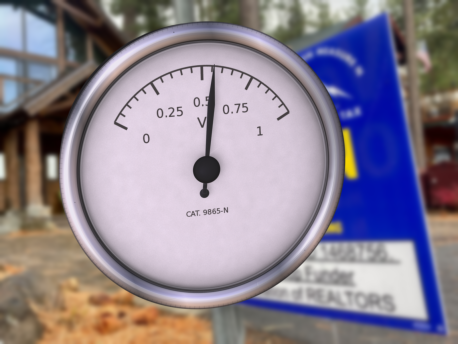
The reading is 0.55 V
